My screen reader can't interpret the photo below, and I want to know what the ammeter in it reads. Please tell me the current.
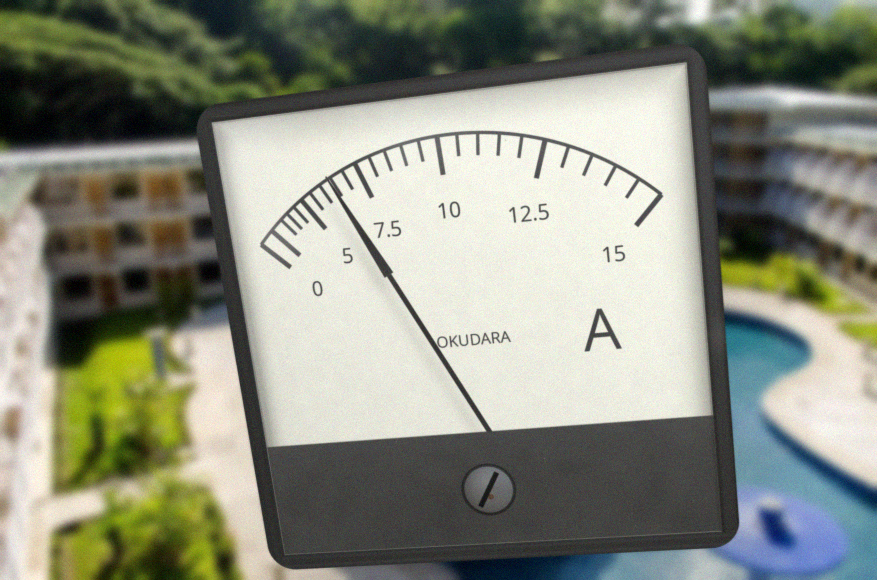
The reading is 6.5 A
